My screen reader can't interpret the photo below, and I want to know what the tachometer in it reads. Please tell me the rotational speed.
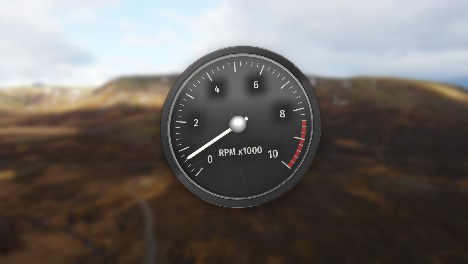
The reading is 600 rpm
